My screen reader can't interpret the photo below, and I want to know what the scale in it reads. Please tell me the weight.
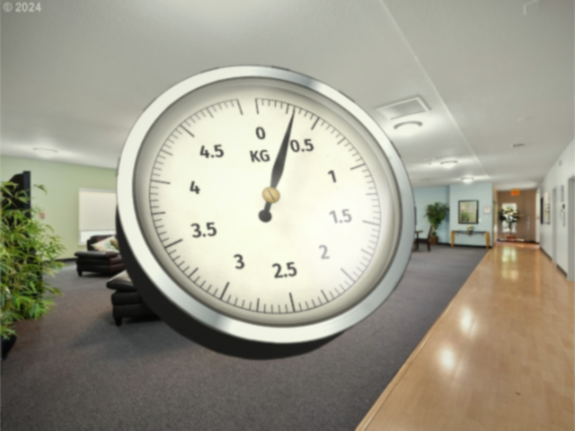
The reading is 0.3 kg
